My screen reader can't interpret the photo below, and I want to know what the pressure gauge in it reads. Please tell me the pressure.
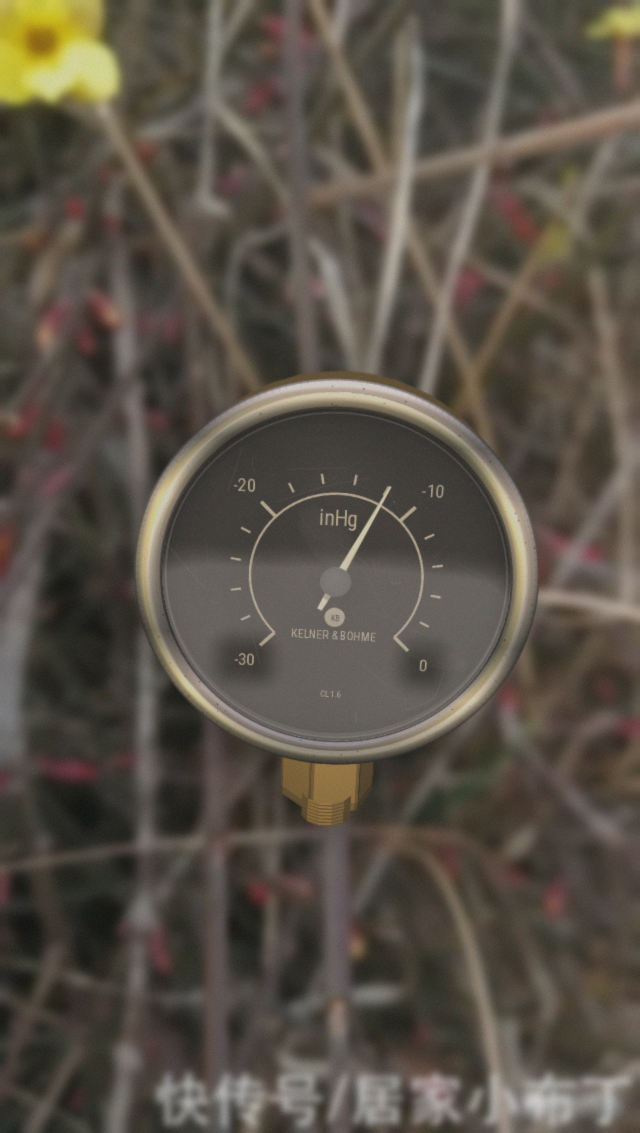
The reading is -12 inHg
